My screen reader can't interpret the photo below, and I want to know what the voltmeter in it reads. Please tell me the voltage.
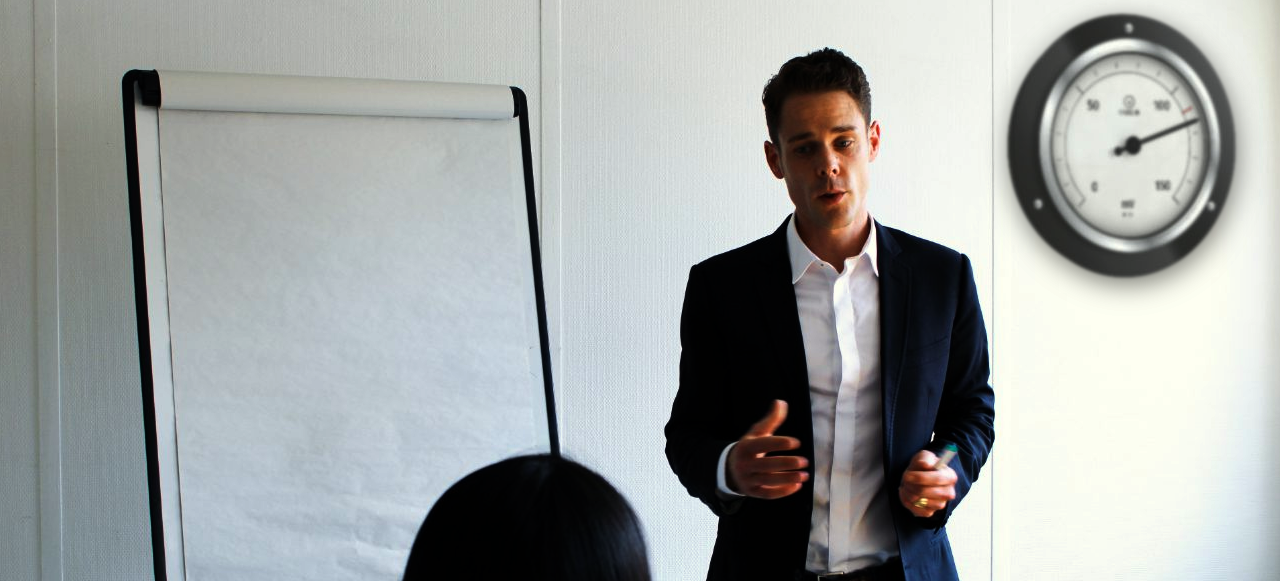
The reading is 115 mV
